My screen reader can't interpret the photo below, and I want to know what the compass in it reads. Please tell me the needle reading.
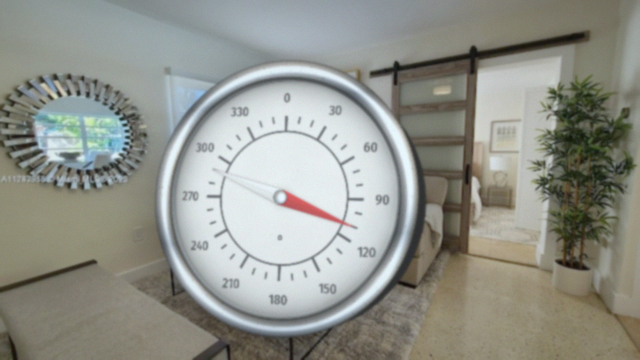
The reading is 110 °
